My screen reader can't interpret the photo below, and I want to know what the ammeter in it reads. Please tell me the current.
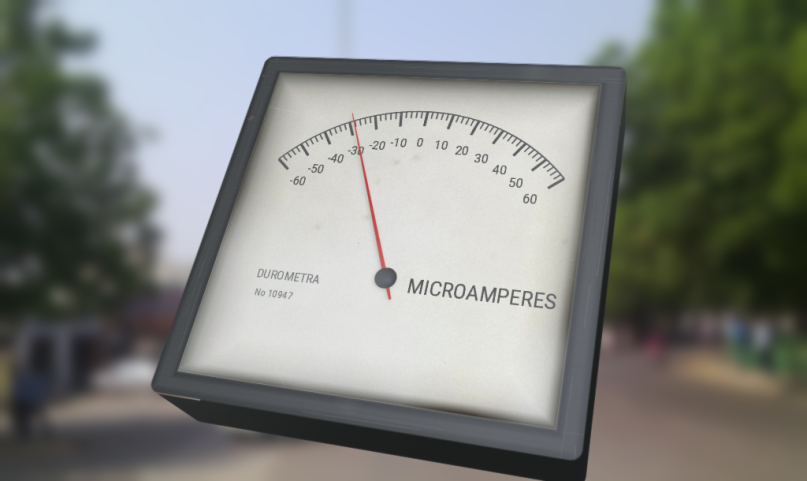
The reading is -28 µA
